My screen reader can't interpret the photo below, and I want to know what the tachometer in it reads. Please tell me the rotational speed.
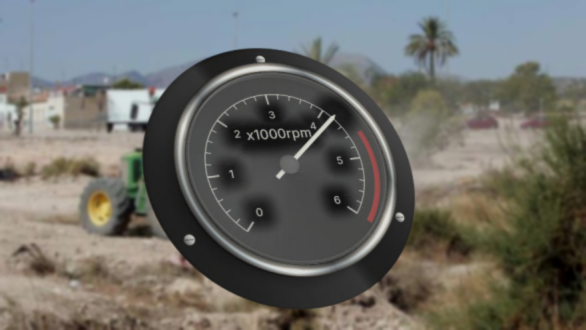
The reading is 4200 rpm
